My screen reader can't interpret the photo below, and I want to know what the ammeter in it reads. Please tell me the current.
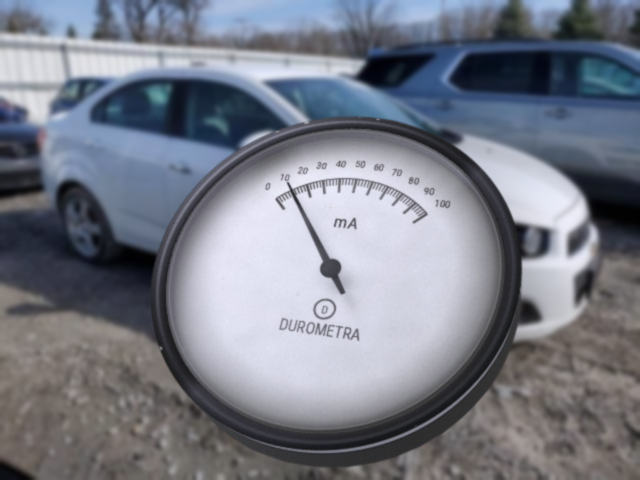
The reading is 10 mA
